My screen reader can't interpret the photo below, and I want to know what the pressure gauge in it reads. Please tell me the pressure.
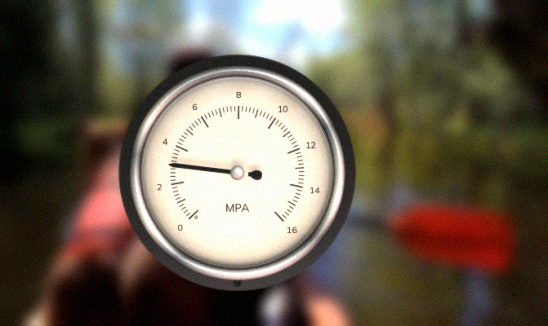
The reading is 3 MPa
